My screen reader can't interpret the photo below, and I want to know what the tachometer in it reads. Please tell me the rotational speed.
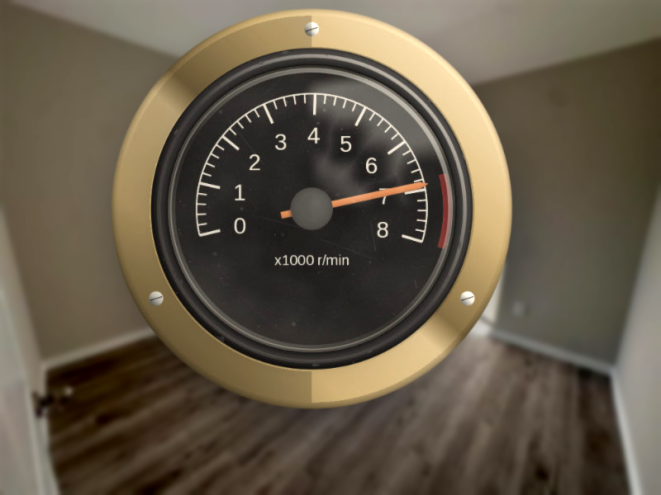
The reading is 6900 rpm
